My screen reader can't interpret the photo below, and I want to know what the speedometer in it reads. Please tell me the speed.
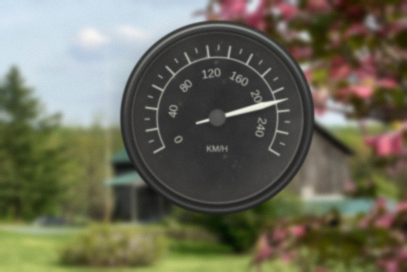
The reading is 210 km/h
